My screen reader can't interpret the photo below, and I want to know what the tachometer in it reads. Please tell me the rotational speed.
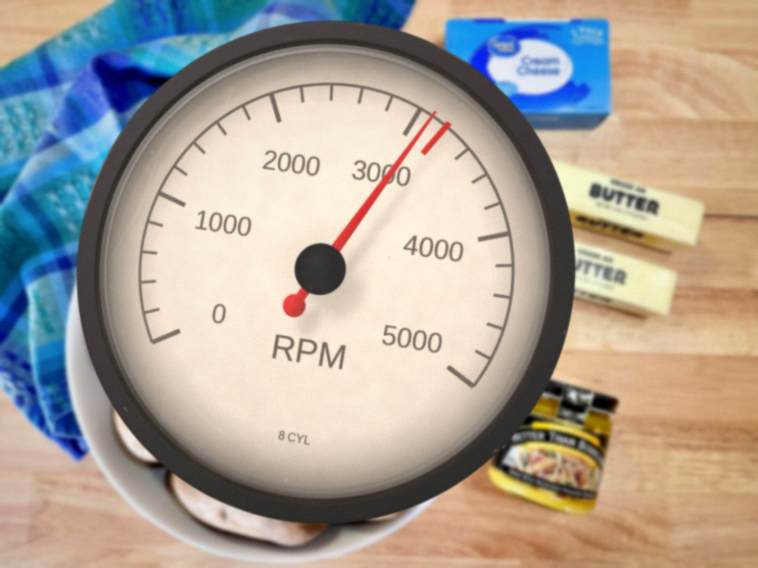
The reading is 3100 rpm
